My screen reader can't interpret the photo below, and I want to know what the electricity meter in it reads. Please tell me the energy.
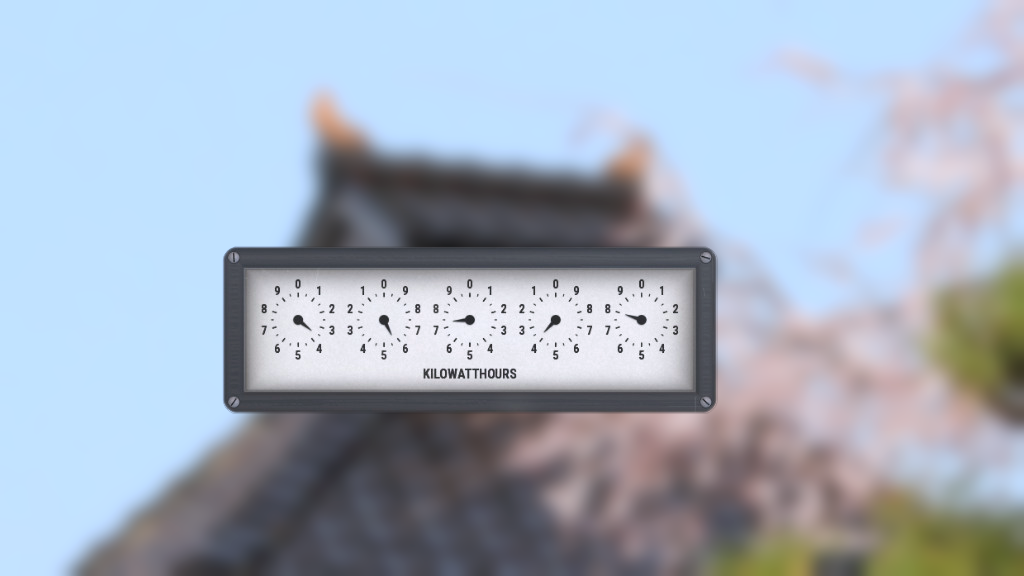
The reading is 35738 kWh
